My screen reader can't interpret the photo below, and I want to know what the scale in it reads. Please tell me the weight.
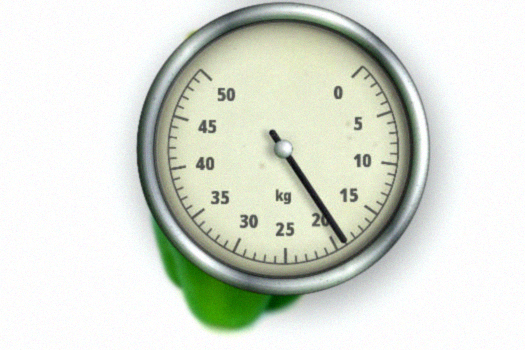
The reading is 19 kg
